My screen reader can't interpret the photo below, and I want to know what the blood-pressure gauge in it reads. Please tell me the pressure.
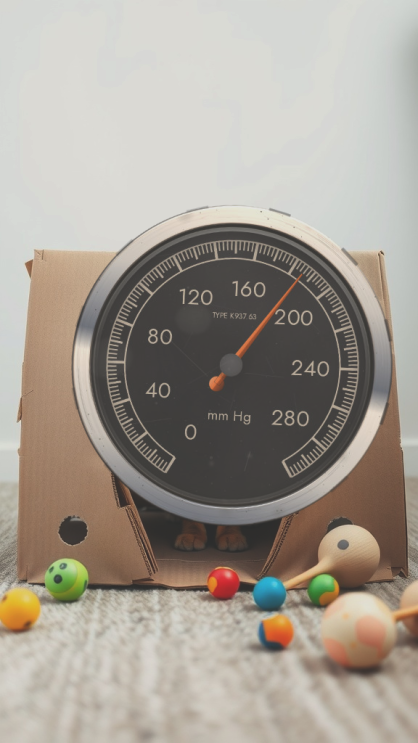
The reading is 186 mmHg
